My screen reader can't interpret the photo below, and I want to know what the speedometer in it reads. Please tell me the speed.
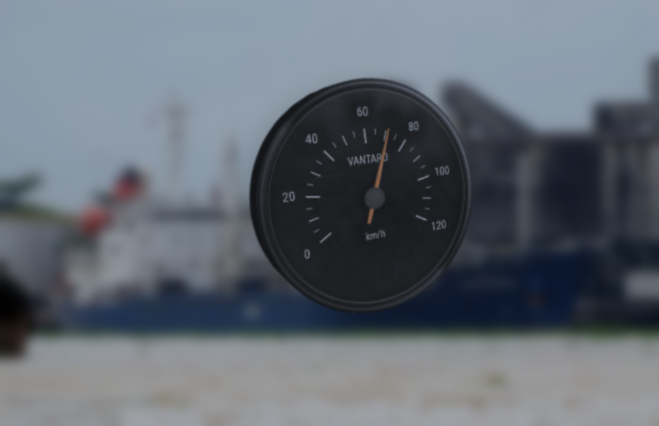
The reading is 70 km/h
